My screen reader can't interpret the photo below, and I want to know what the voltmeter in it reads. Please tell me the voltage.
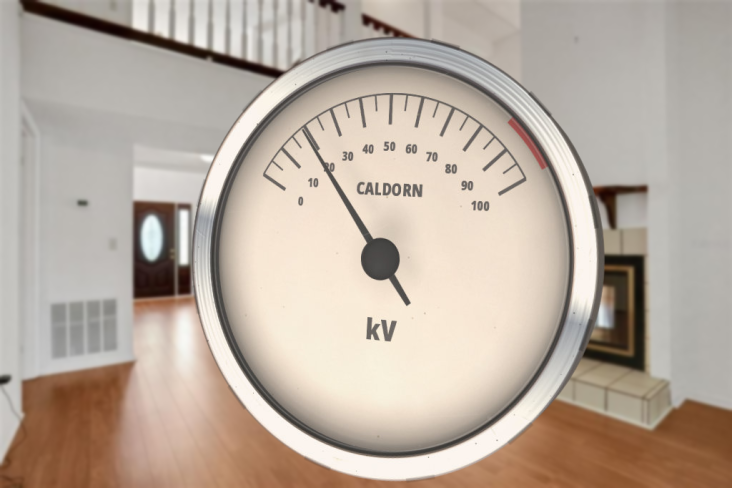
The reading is 20 kV
